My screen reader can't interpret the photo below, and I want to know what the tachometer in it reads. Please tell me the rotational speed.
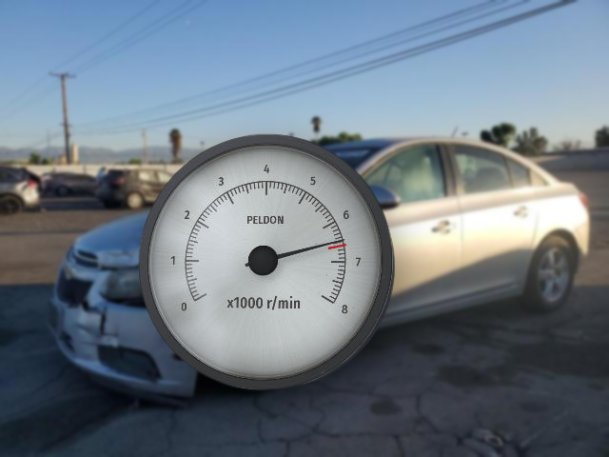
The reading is 6500 rpm
